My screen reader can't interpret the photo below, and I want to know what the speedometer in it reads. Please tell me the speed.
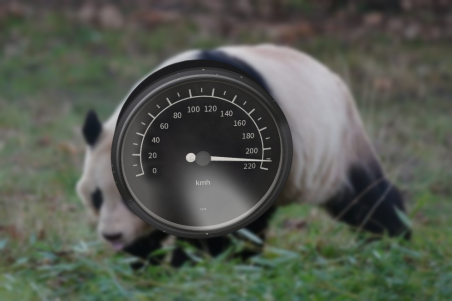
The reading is 210 km/h
